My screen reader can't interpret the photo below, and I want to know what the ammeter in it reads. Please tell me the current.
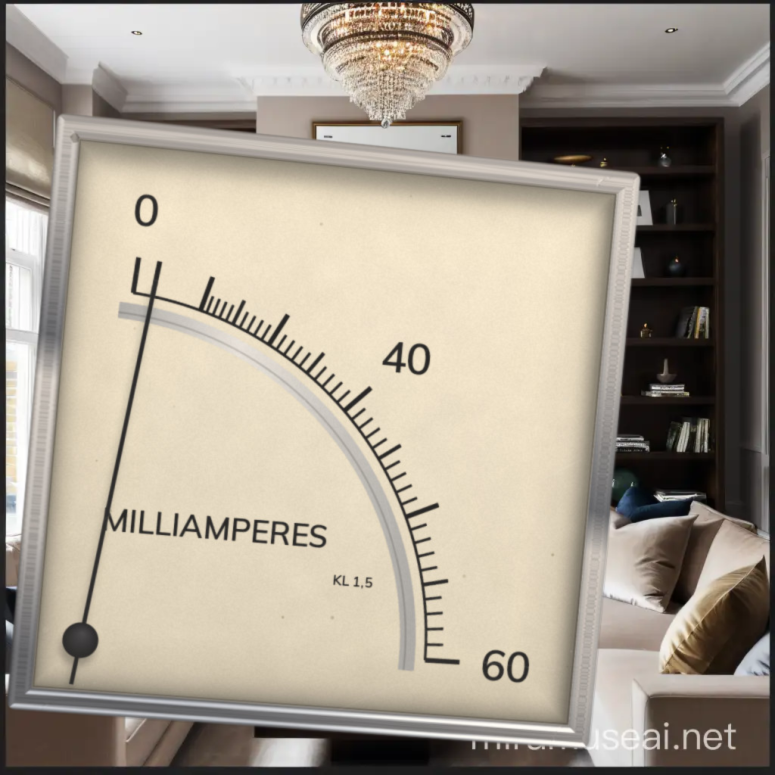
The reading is 10 mA
